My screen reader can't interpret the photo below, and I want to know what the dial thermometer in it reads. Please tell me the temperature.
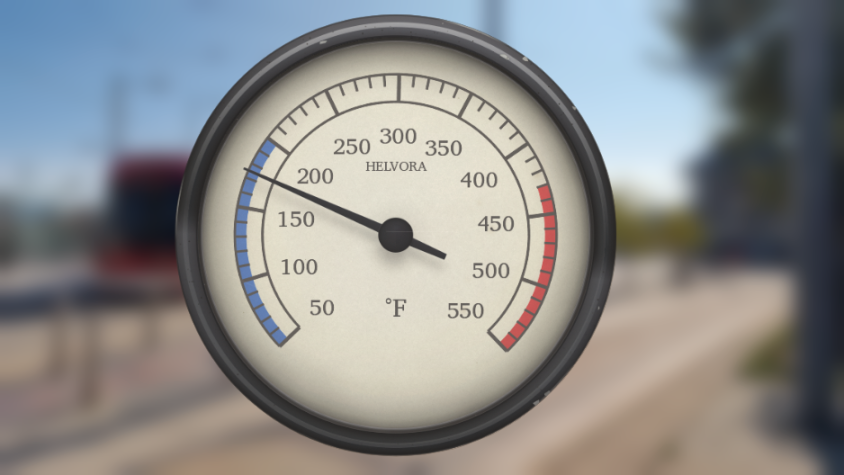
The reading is 175 °F
